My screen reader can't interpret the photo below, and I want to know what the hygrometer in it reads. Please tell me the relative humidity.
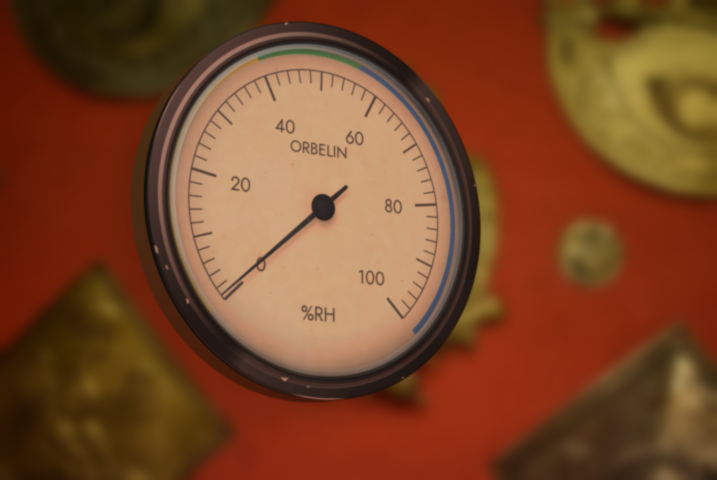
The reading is 1 %
